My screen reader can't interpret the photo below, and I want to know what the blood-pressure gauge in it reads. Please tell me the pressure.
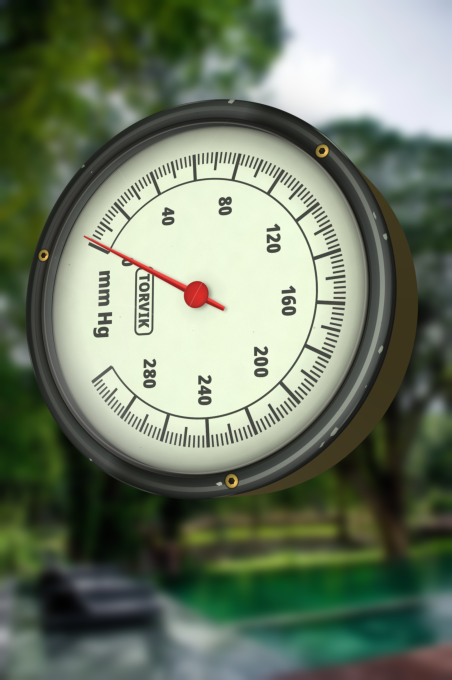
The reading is 2 mmHg
